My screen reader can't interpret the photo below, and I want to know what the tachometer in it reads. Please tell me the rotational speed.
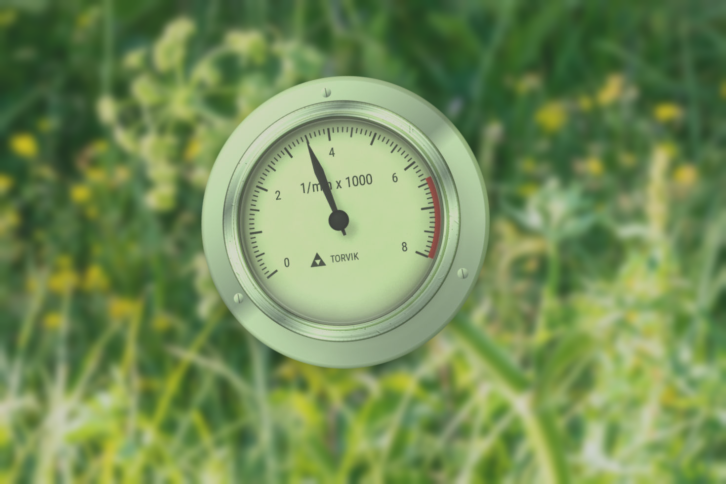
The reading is 3500 rpm
